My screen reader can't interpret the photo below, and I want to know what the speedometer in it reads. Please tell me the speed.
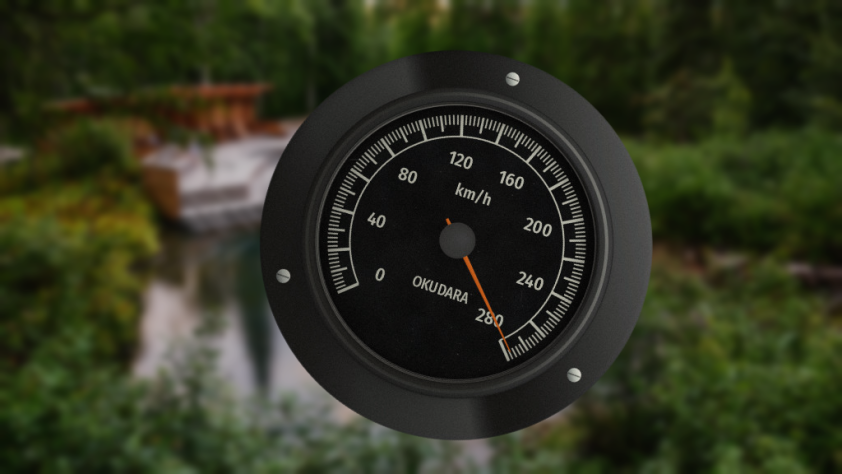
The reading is 278 km/h
